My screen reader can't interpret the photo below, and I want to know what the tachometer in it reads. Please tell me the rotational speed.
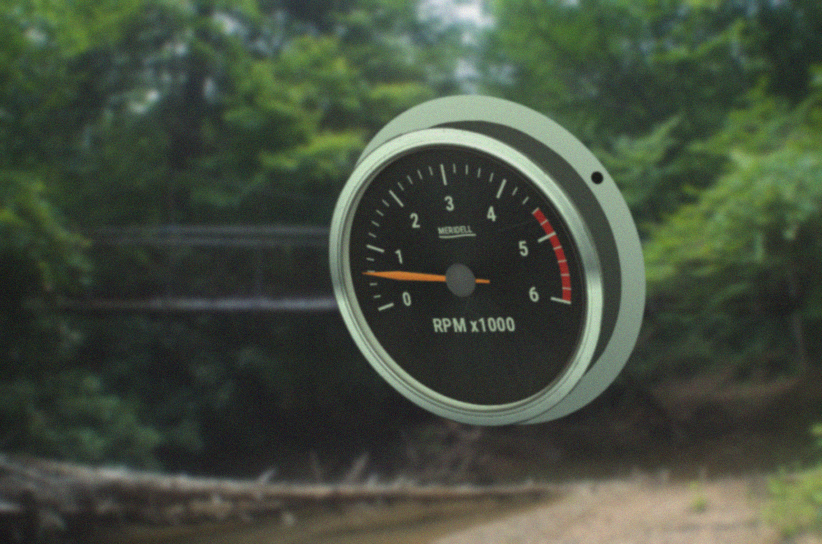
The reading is 600 rpm
